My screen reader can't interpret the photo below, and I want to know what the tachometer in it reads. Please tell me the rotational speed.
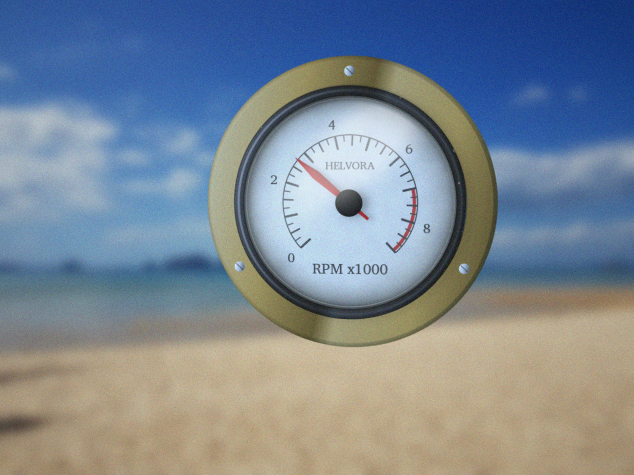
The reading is 2750 rpm
